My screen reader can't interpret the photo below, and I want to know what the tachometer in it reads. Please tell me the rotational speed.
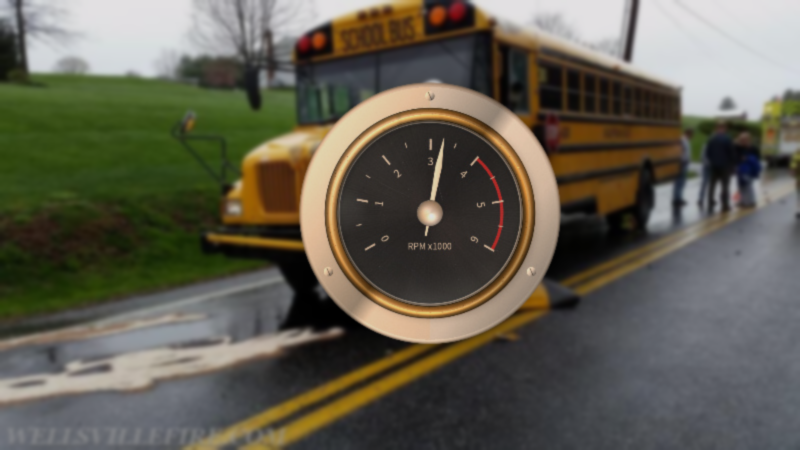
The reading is 3250 rpm
